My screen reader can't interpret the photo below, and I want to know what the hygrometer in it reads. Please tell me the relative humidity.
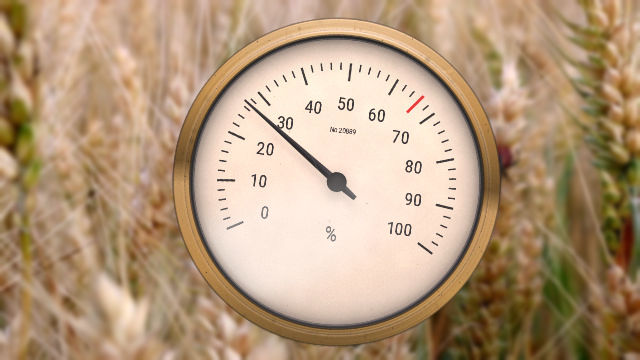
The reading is 27 %
